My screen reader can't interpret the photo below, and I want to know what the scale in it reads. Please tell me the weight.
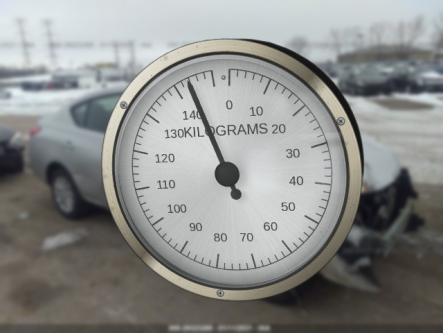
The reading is 144 kg
